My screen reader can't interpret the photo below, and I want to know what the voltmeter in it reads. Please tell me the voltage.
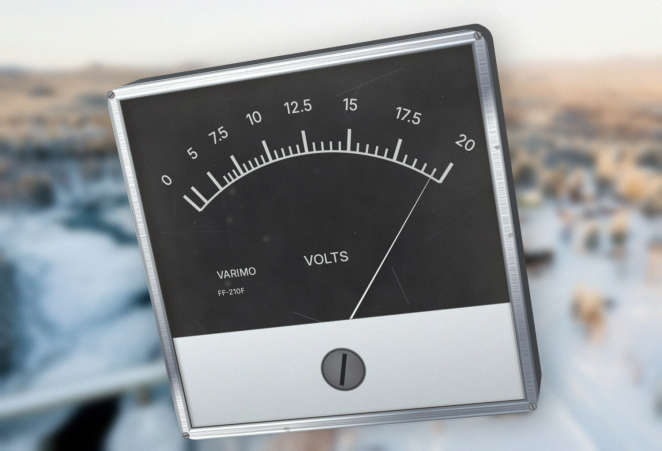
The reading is 19.5 V
